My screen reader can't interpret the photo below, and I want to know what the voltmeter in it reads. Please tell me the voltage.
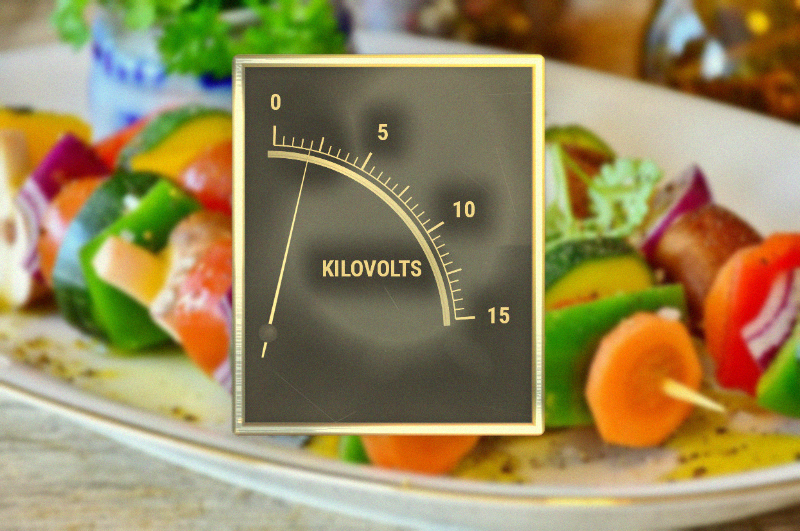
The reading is 2 kV
